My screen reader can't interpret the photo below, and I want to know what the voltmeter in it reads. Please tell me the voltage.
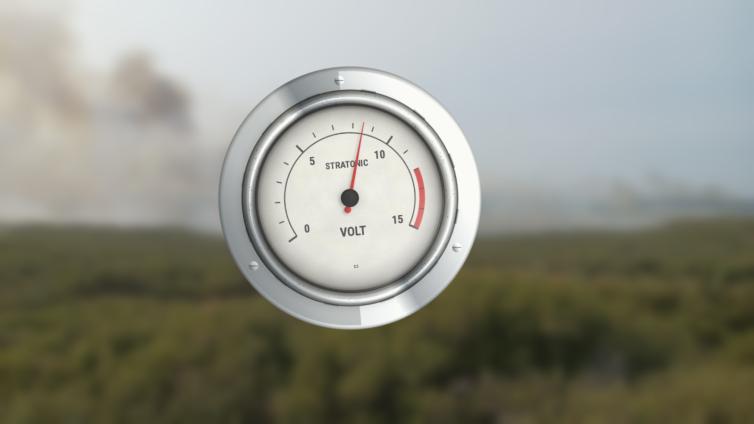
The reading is 8.5 V
